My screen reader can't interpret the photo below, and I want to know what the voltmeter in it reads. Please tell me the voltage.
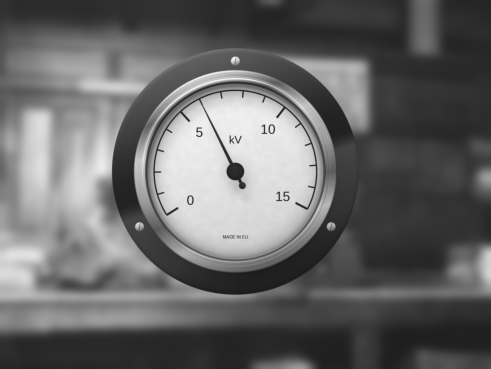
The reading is 6 kV
